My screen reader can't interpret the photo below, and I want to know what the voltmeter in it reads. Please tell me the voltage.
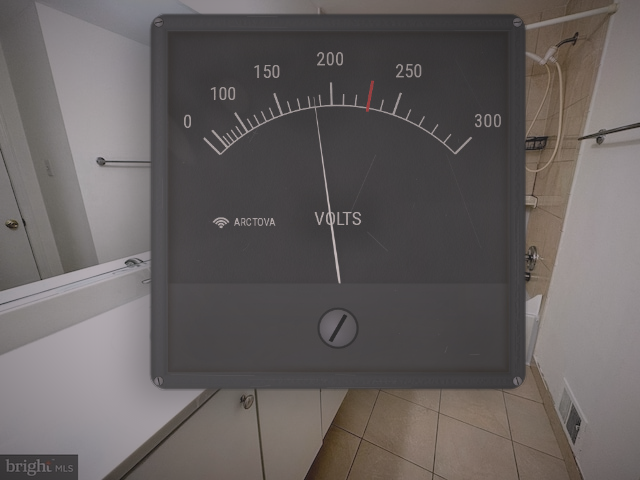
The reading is 185 V
